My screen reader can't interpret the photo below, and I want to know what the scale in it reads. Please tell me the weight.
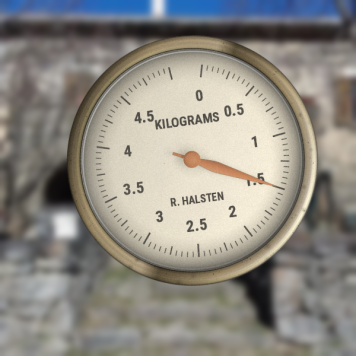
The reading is 1.5 kg
